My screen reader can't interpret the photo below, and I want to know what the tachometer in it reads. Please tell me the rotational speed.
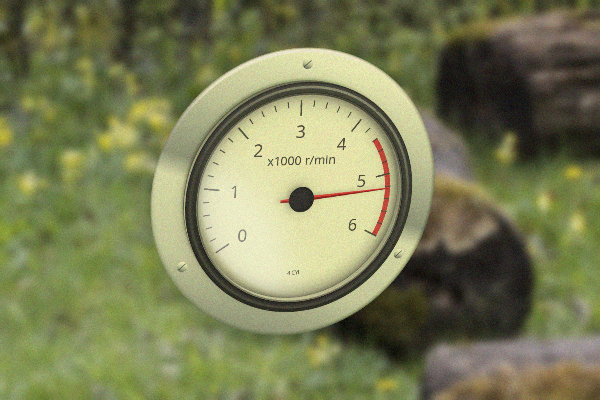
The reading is 5200 rpm
